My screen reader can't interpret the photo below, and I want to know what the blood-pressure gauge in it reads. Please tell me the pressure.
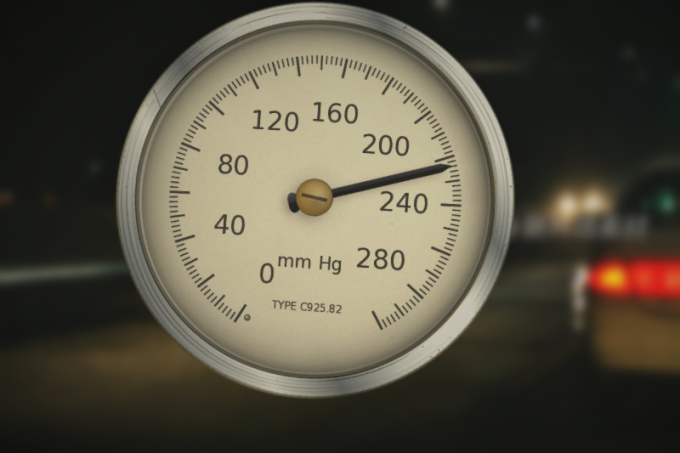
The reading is 224 mmHg
